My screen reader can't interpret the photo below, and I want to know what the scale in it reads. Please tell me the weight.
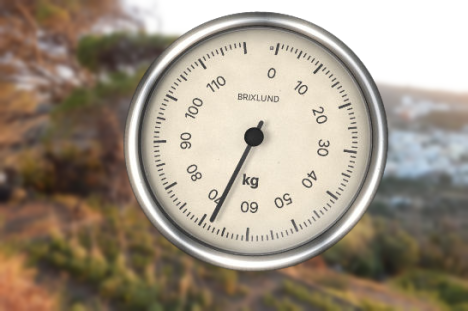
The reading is 68 kg
